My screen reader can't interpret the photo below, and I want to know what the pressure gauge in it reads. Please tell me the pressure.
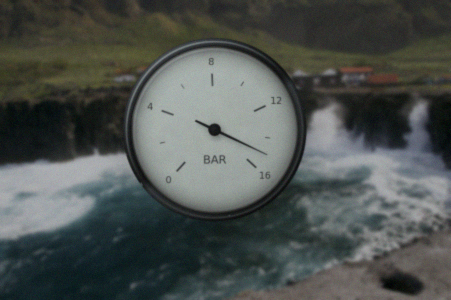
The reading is 15 bar
